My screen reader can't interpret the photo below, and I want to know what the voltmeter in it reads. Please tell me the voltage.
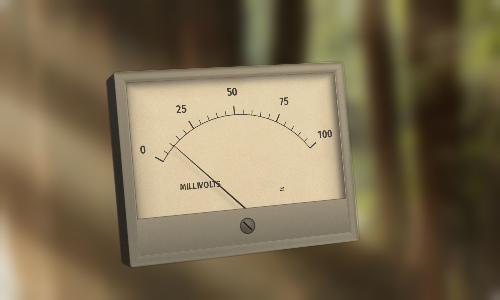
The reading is 10 mV
